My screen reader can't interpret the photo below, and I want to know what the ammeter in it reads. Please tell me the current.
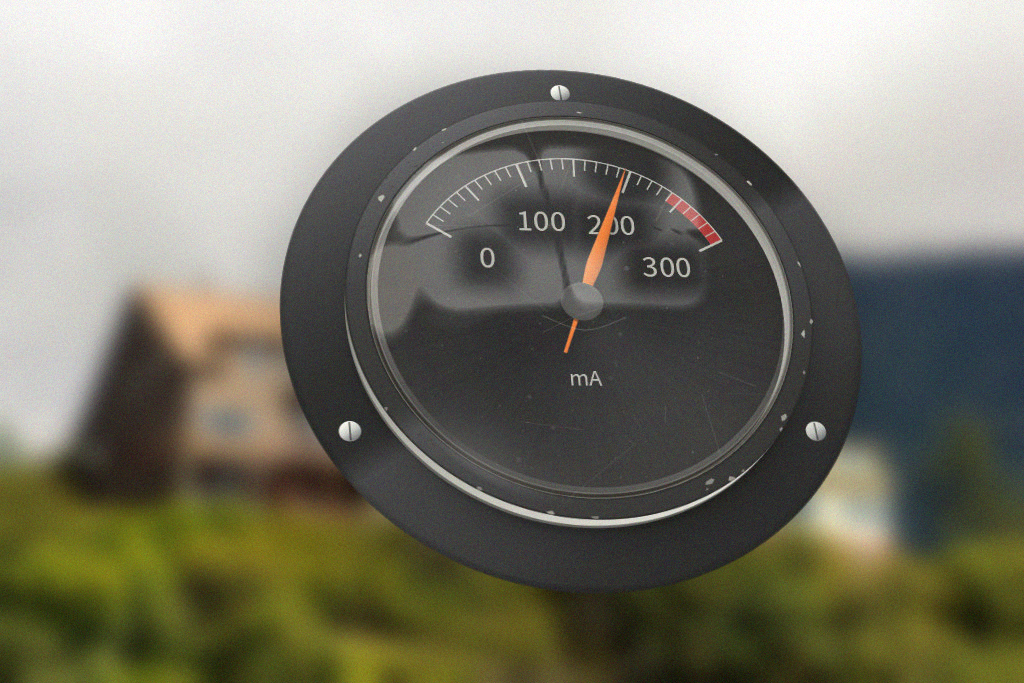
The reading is 195 mA
